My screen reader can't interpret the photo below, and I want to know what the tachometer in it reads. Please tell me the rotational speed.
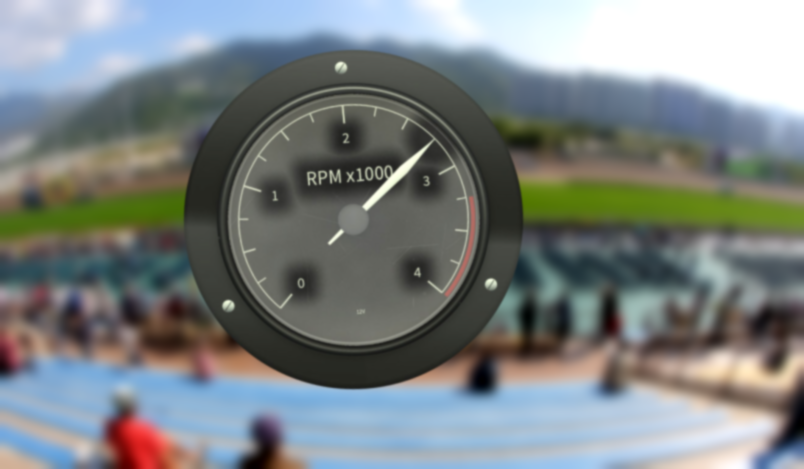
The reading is 2750 rpm
